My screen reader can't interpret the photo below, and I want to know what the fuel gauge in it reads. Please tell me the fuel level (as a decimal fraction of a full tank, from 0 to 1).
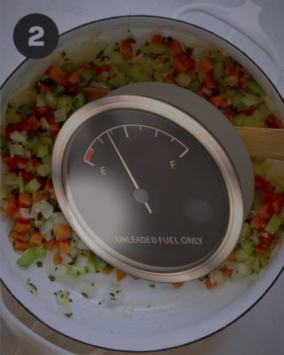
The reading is 0.375
